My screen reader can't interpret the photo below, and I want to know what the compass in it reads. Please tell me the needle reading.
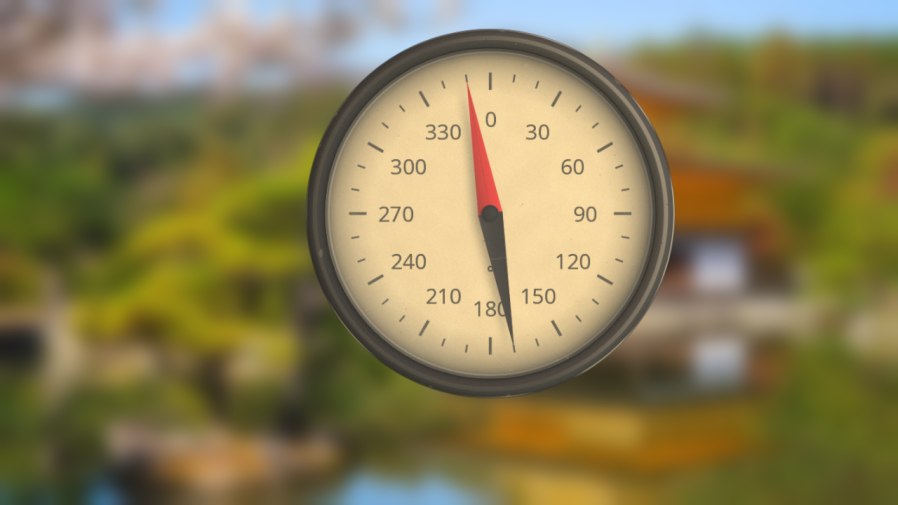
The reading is 350 °
